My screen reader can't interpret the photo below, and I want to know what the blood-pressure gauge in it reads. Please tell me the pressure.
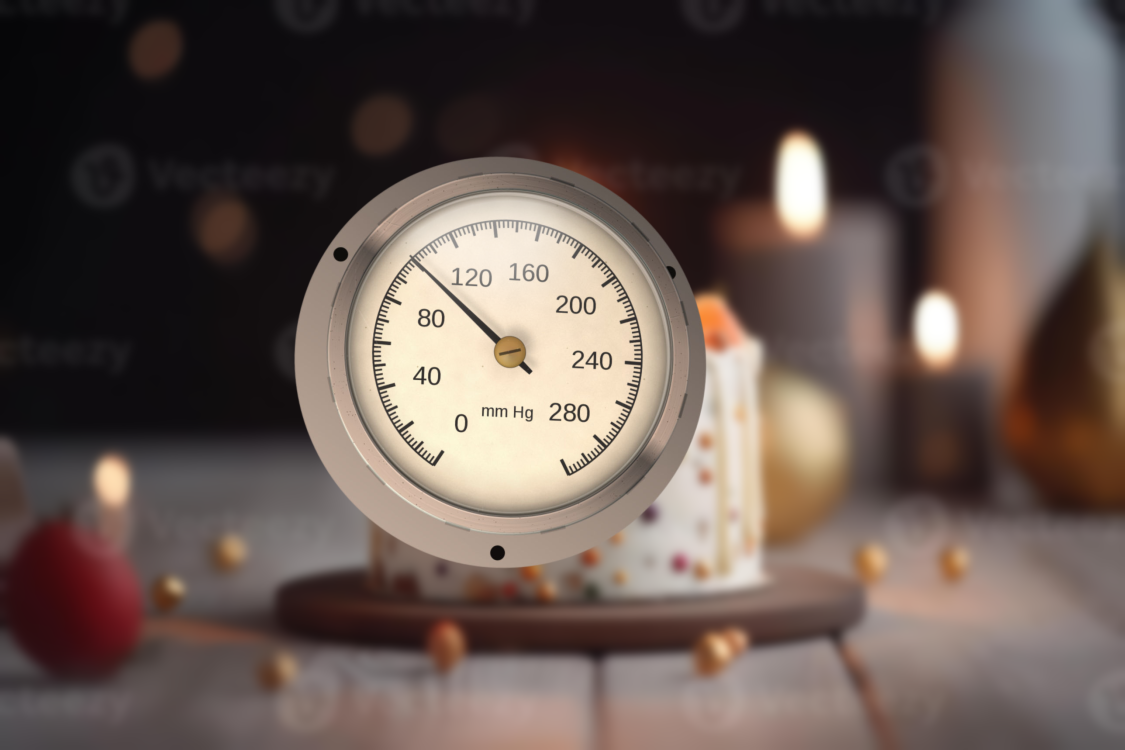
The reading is 100 mmHg
